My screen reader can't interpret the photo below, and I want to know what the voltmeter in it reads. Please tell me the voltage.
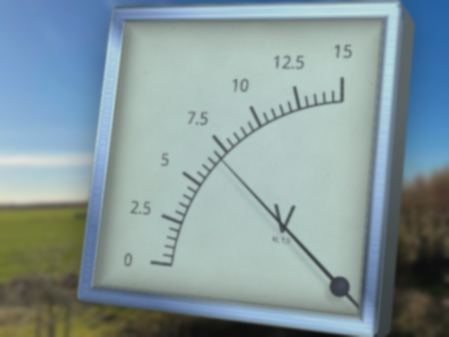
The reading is 7 V
